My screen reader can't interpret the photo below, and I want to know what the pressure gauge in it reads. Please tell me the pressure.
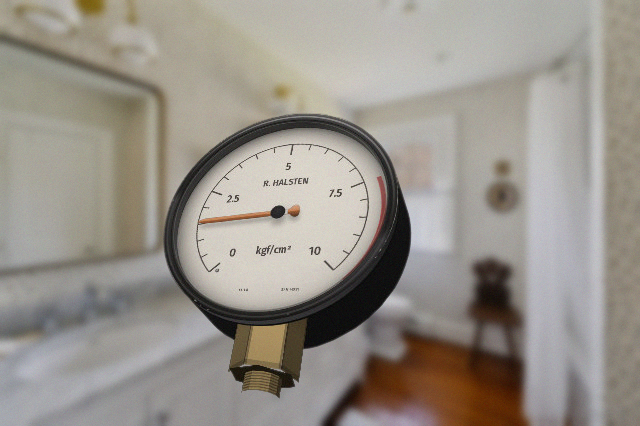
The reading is 1.5 kg/cm²
